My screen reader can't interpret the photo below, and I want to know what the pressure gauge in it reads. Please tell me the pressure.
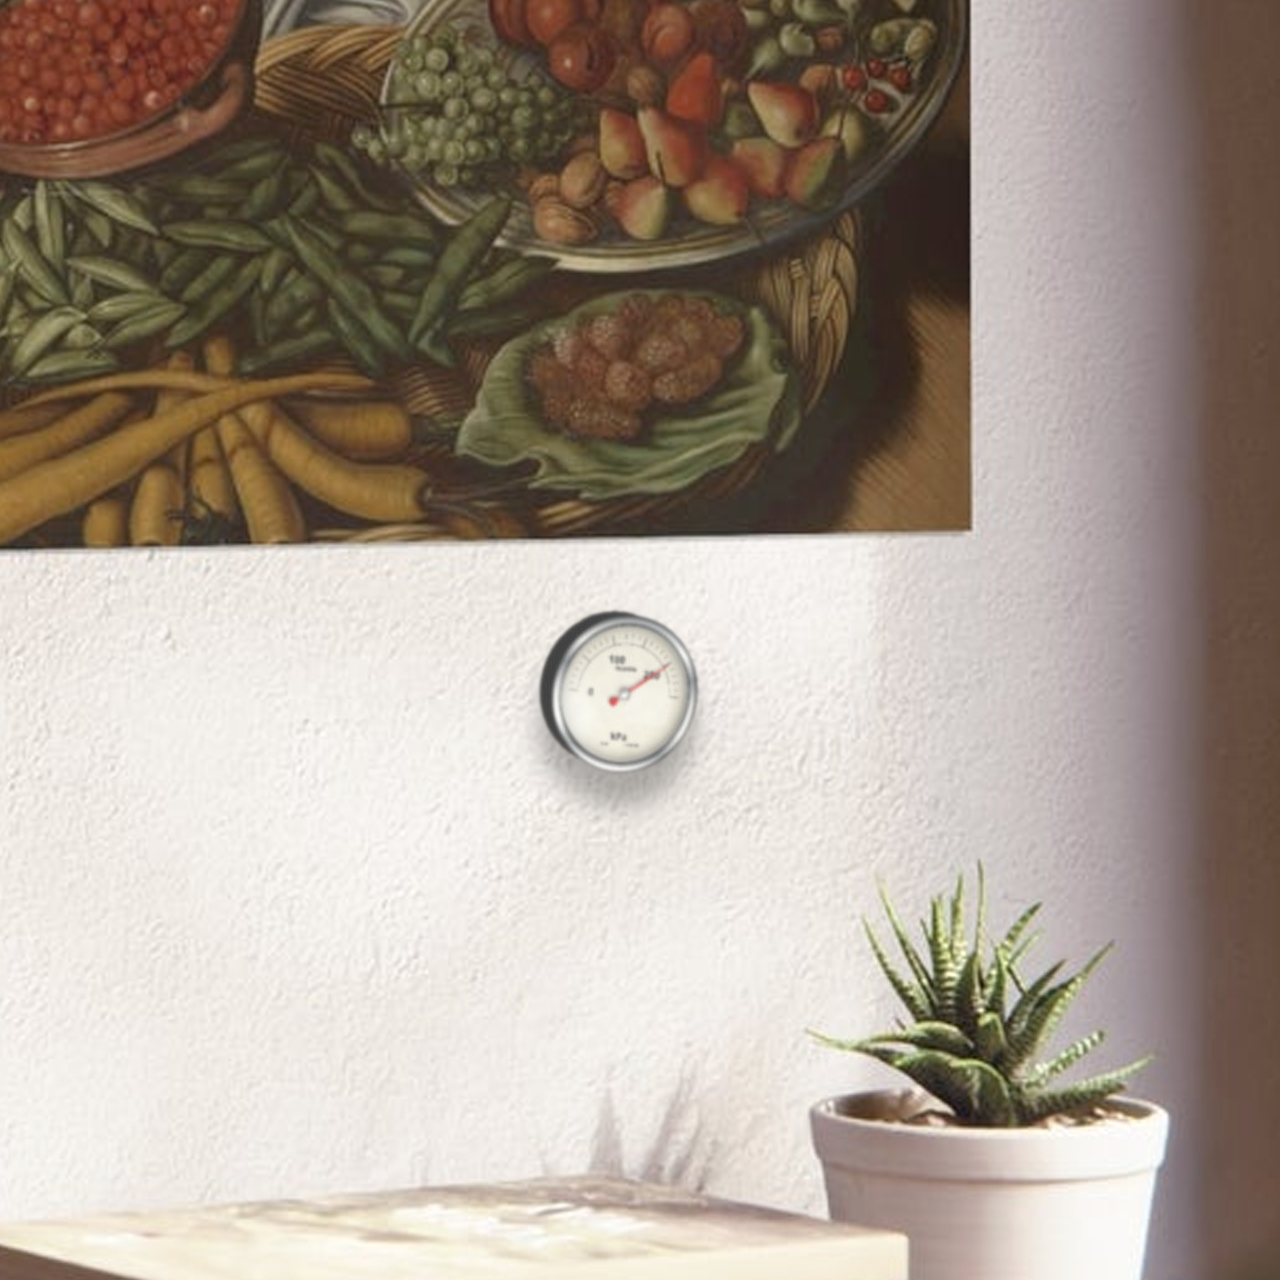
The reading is 200 kPa
